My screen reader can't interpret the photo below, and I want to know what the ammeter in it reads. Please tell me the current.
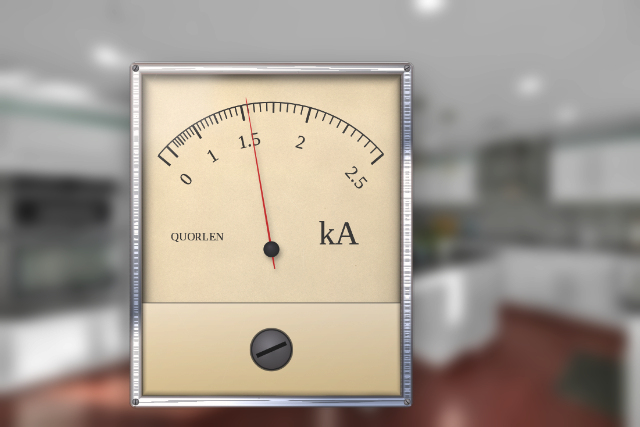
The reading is 1.55 kA
